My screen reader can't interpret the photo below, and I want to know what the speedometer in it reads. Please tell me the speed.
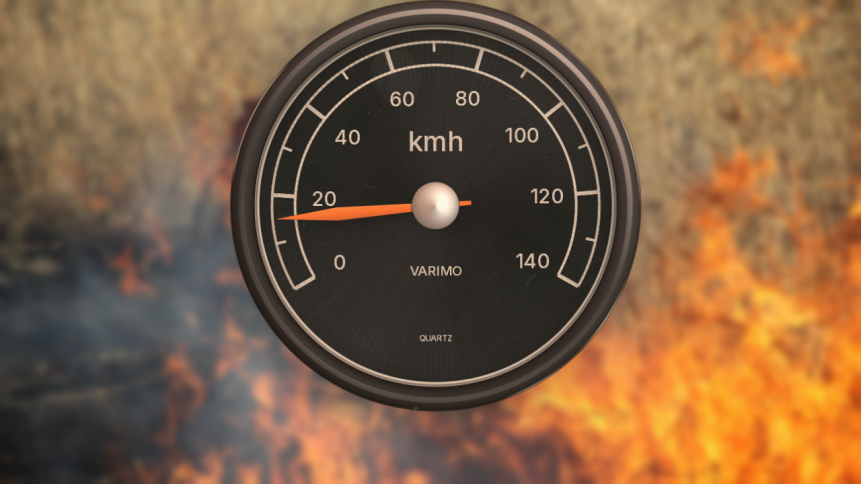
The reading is 15 km/h
